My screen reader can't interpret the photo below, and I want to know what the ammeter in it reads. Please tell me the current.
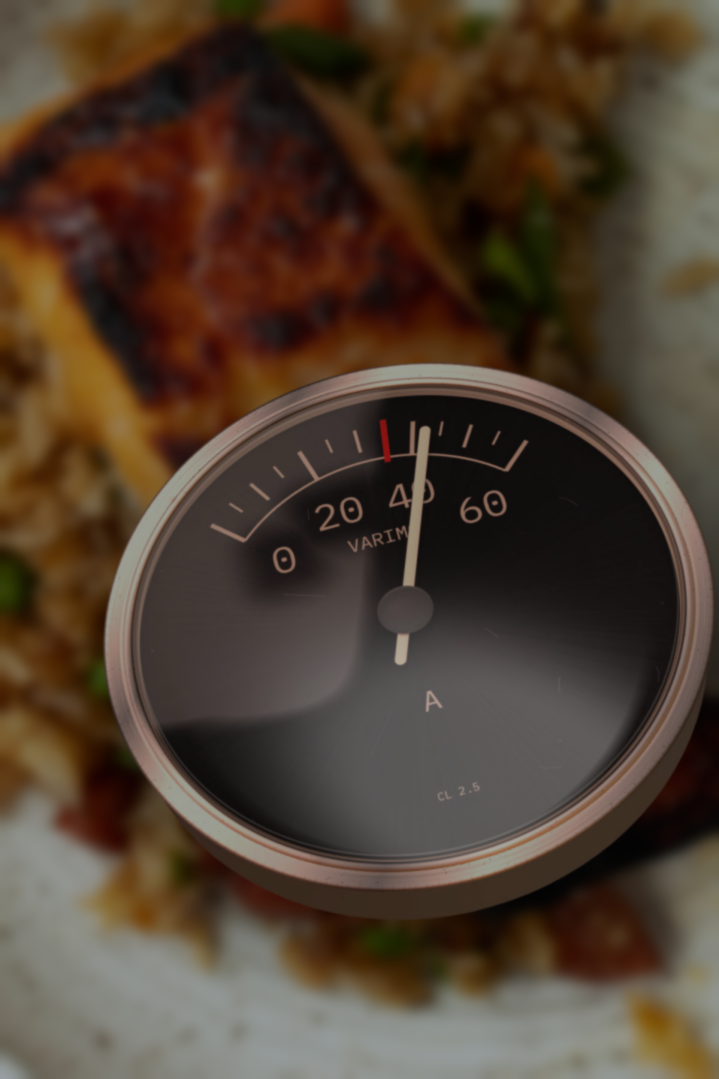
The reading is 42.5 A
